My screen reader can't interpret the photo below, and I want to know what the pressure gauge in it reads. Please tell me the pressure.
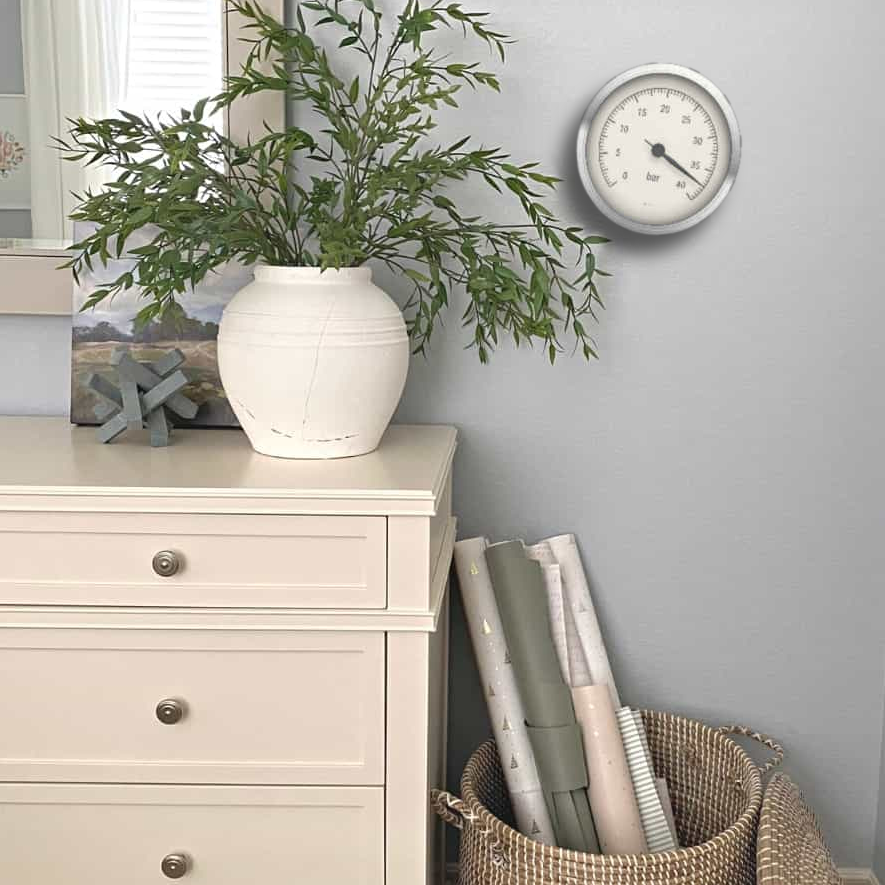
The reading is 37.5 bar
